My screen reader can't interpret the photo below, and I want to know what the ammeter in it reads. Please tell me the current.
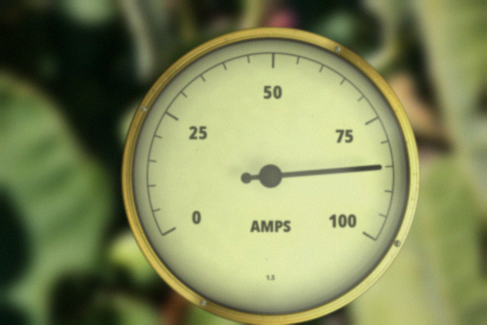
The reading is 85 A
